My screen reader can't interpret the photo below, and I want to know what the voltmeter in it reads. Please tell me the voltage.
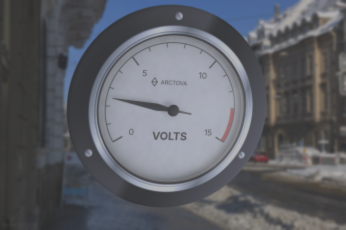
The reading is 2.5 V
